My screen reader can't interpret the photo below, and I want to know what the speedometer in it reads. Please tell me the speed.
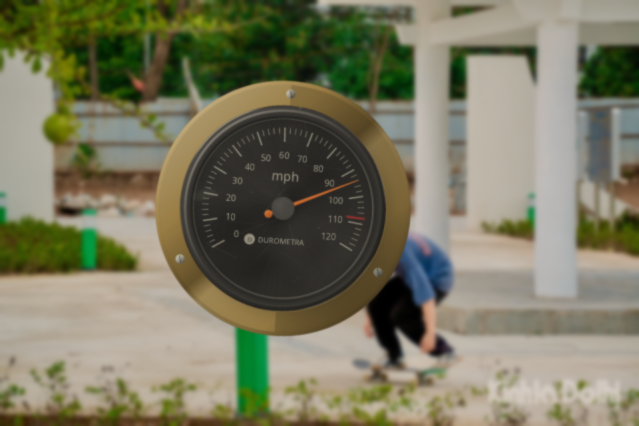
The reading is 94 mph
